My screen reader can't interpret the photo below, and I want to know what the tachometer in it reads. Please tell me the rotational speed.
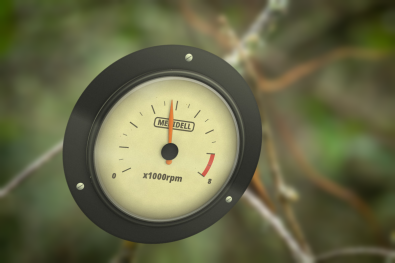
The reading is 3750 rpm
